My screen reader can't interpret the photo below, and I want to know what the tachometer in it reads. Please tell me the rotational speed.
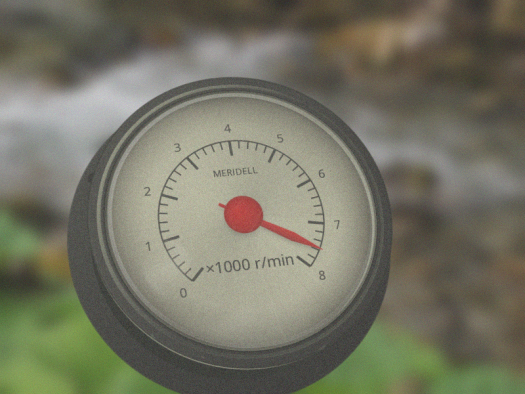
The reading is 7600 rpm
